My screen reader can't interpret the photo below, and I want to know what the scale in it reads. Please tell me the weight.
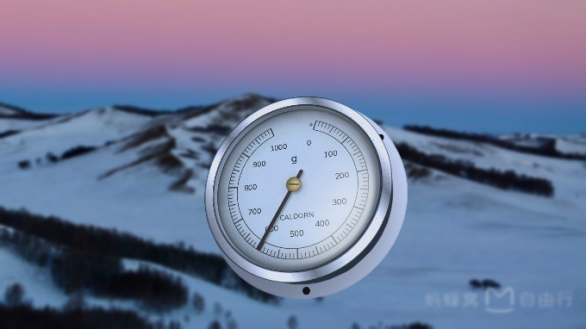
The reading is 600 g
